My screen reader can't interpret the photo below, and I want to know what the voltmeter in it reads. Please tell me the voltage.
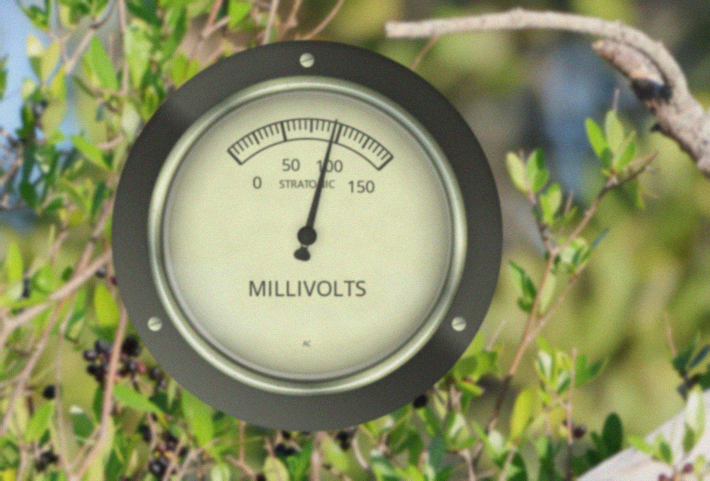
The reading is 95 mV
